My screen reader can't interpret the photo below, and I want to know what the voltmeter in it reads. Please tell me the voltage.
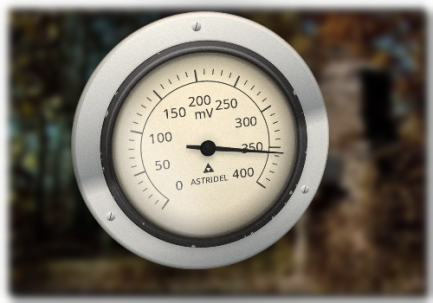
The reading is 355 mV
